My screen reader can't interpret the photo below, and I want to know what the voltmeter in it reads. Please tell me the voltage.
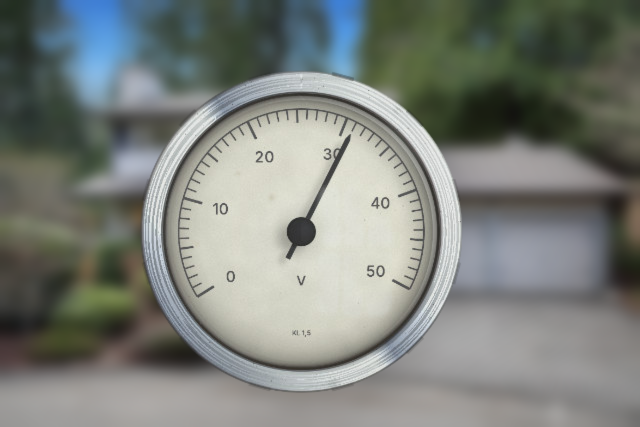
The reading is 31 V
